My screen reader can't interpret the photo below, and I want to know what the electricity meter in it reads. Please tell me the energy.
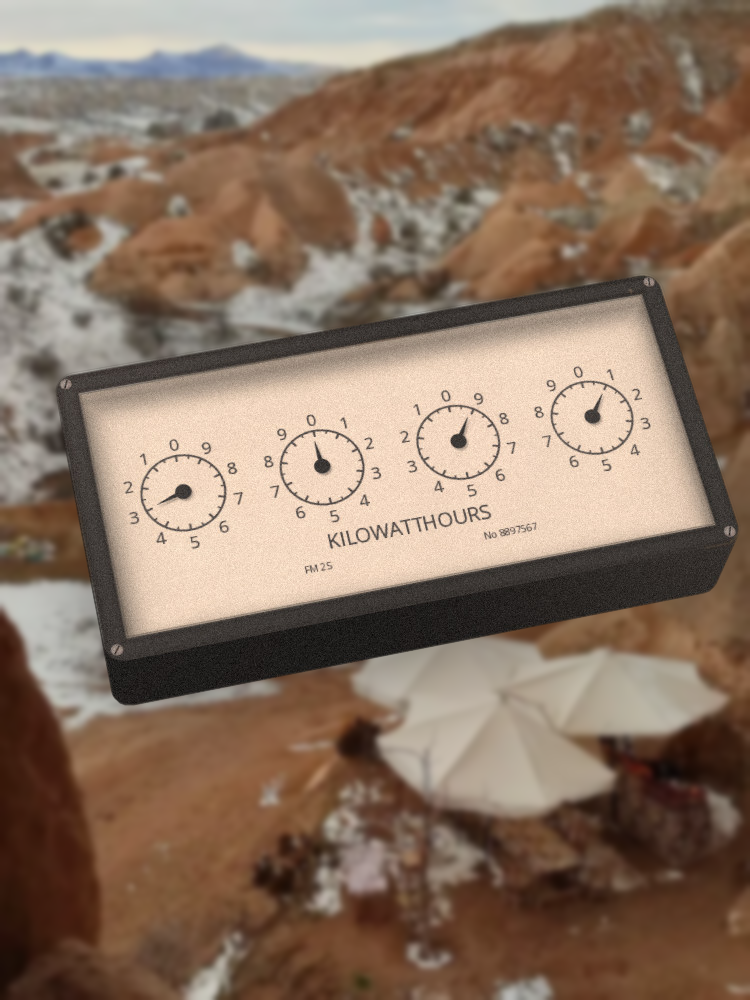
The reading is 2991 kWh
